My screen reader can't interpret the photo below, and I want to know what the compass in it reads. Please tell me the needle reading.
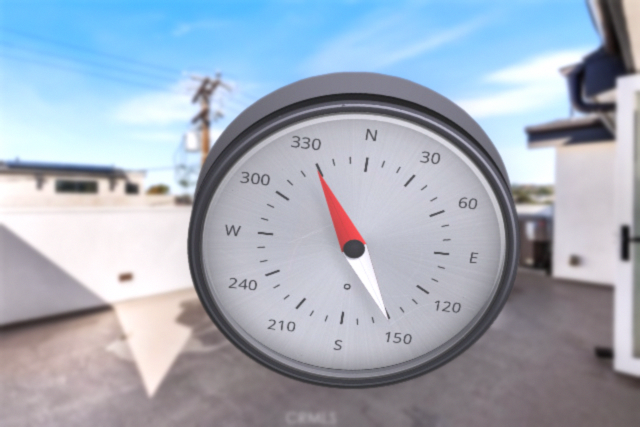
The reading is 330 °
